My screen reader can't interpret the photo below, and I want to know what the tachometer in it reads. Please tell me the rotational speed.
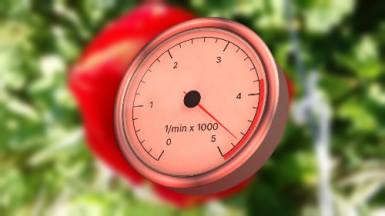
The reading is 4700 rpm
